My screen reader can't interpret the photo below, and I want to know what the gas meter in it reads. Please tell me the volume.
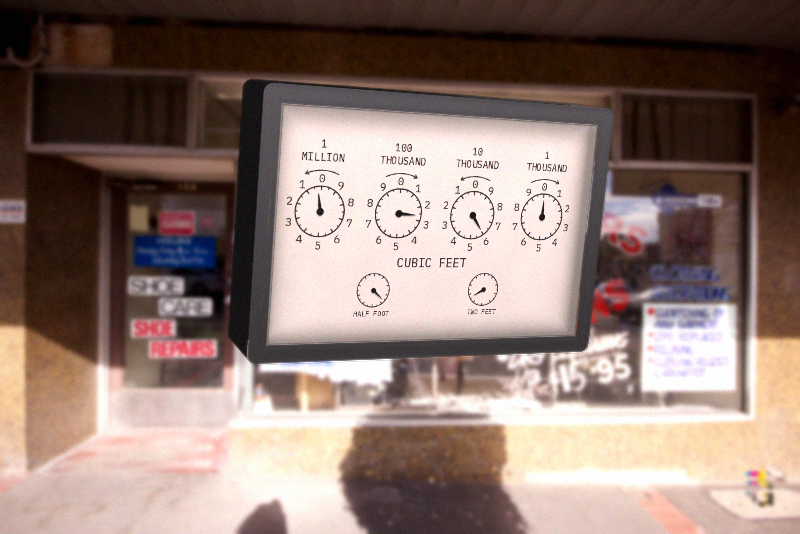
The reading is 26000 ft³
